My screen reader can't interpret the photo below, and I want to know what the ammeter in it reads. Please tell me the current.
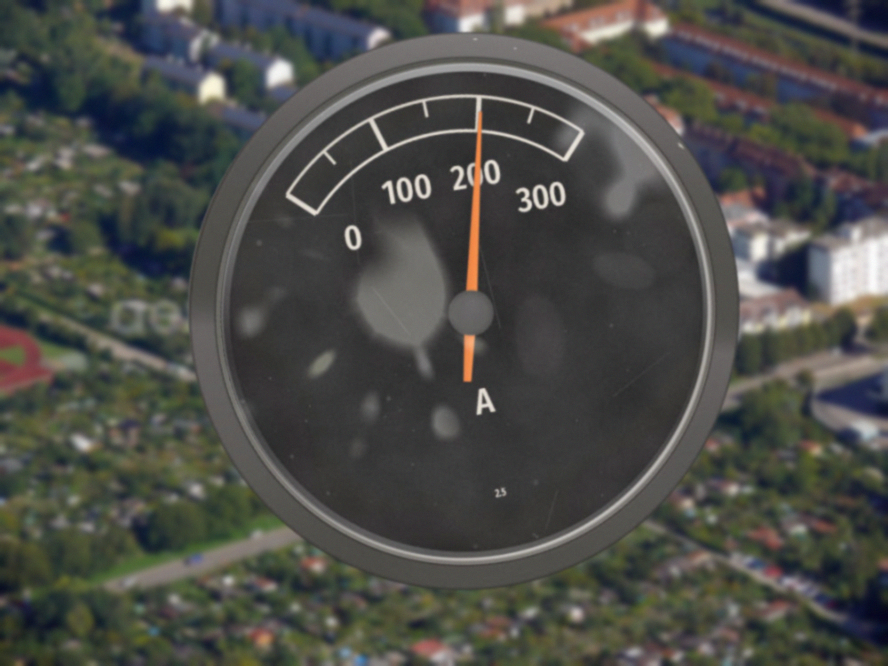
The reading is 200 A
